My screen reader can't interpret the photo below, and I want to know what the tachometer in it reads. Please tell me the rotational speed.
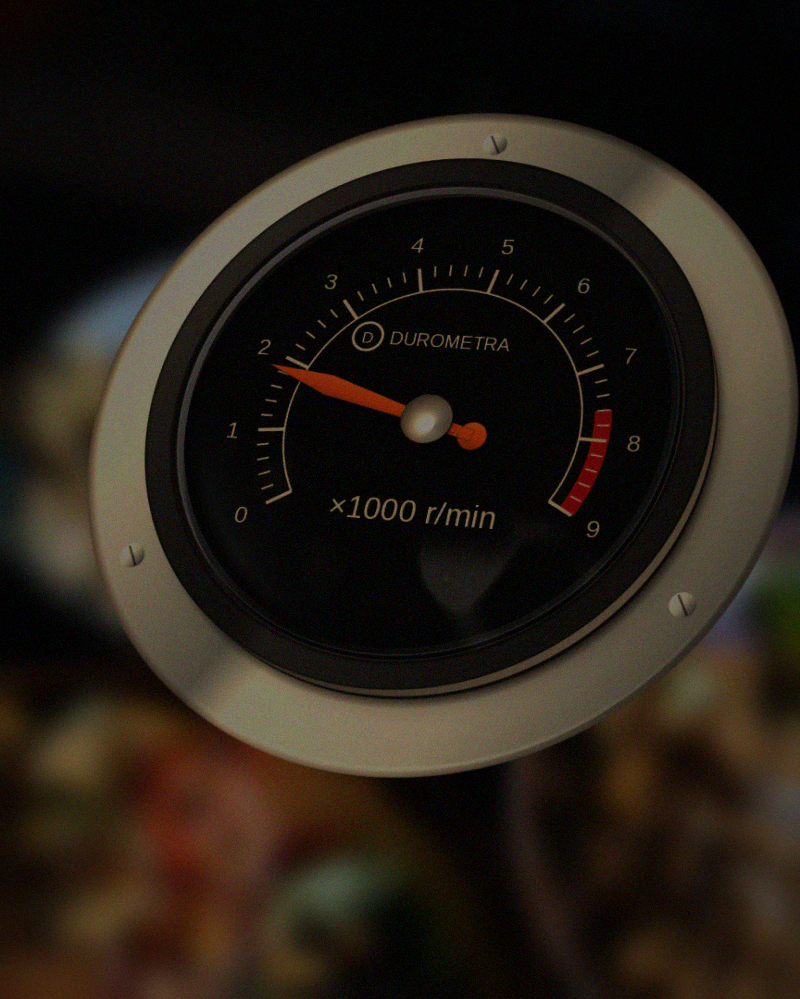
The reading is 1800 rpm
